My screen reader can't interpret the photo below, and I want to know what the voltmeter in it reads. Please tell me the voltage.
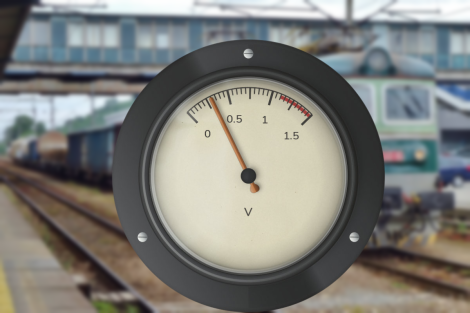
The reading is 0.3 V
